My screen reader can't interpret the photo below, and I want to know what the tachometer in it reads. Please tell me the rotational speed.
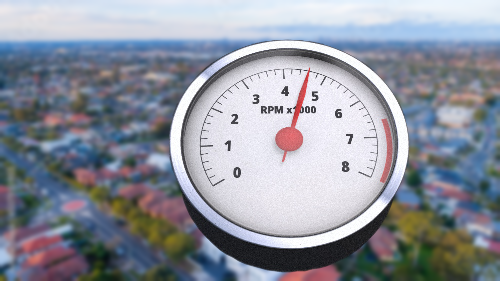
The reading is 4600 rpm
